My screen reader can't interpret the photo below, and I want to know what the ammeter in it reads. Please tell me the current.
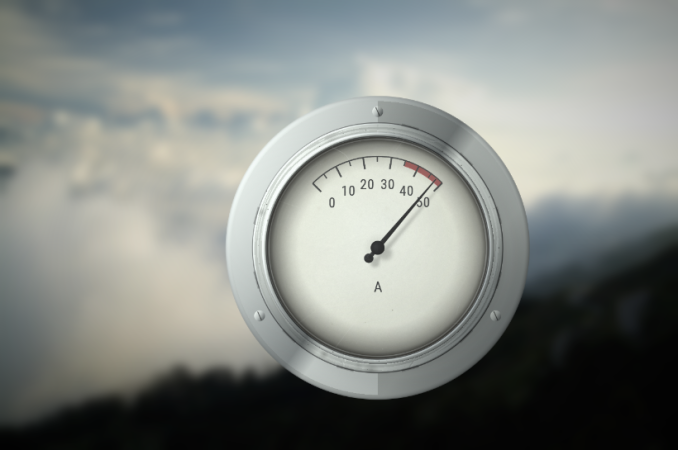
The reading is 47.5 A
